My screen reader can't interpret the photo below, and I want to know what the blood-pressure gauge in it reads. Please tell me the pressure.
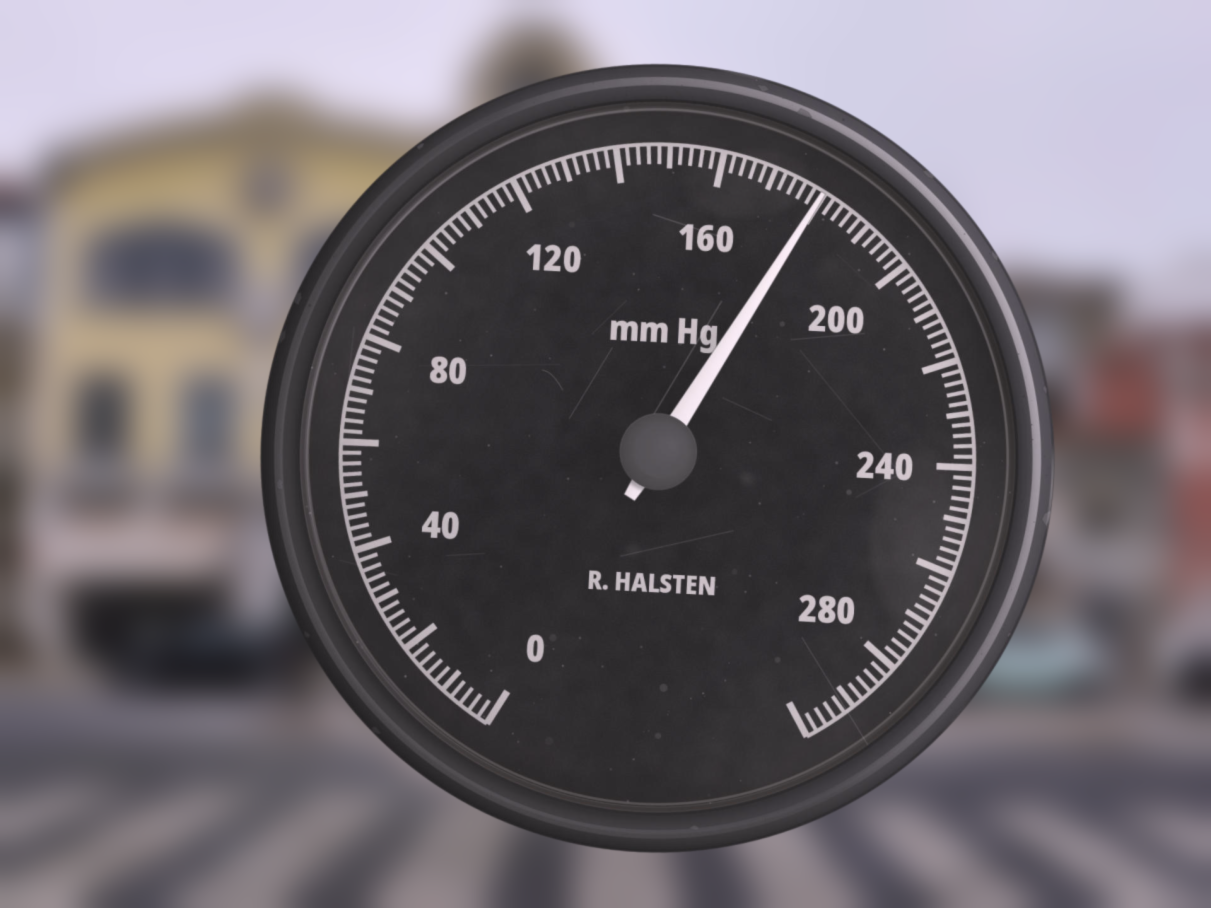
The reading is 180 mmHg
